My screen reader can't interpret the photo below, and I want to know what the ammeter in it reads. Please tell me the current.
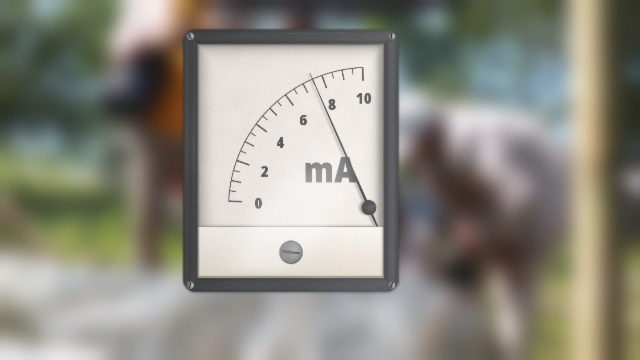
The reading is 7.5 mA
